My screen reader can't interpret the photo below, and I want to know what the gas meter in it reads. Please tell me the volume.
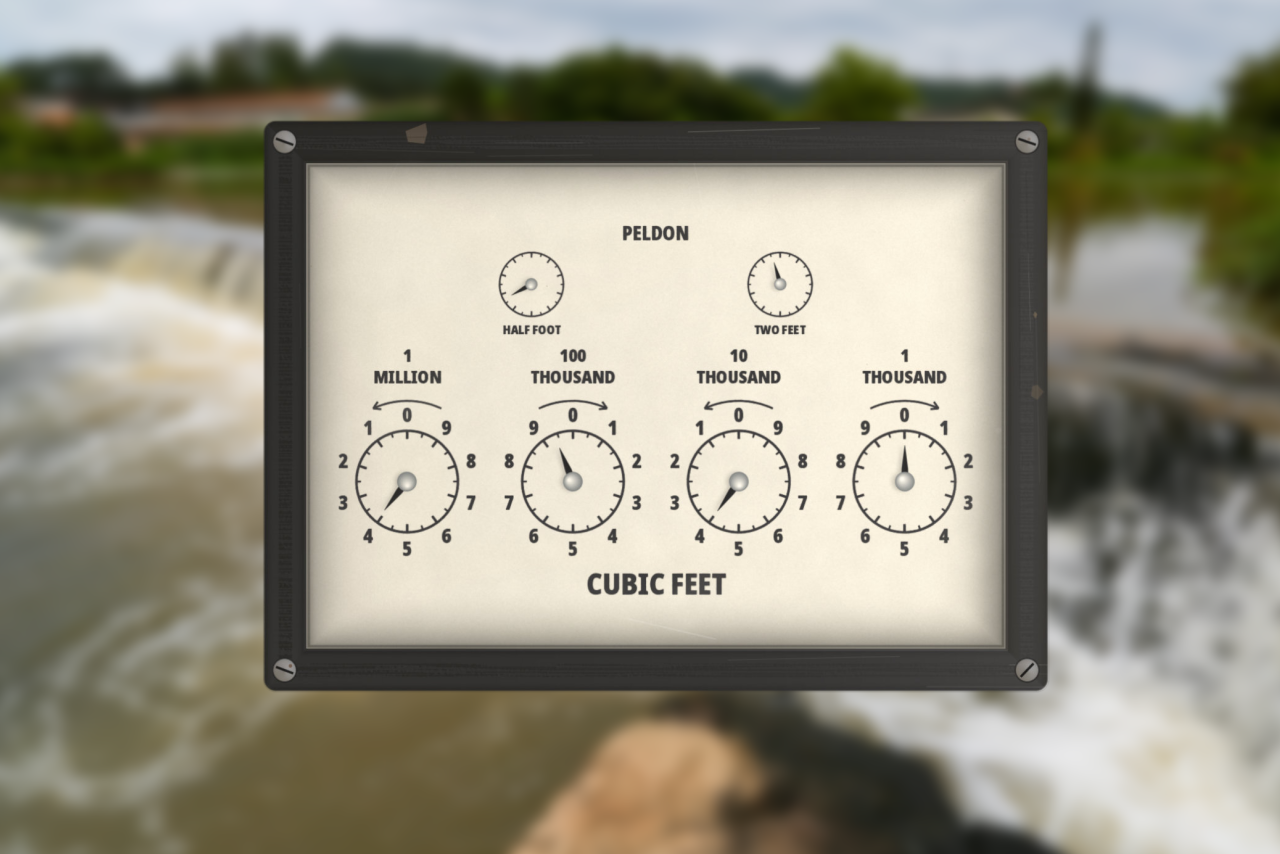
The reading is 394000 ft³
